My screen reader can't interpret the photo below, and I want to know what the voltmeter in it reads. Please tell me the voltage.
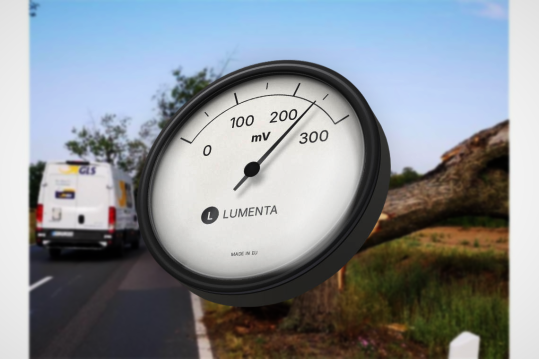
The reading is 250 mV
